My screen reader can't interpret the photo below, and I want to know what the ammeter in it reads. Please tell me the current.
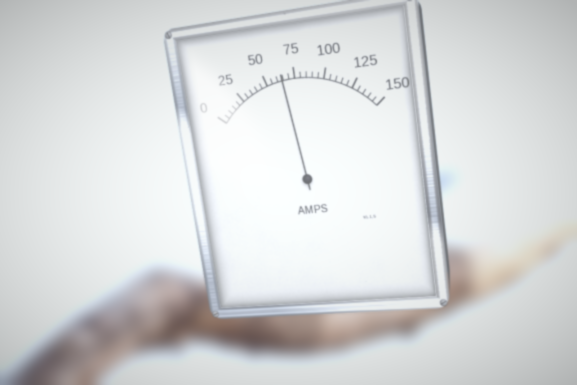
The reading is 65 A
